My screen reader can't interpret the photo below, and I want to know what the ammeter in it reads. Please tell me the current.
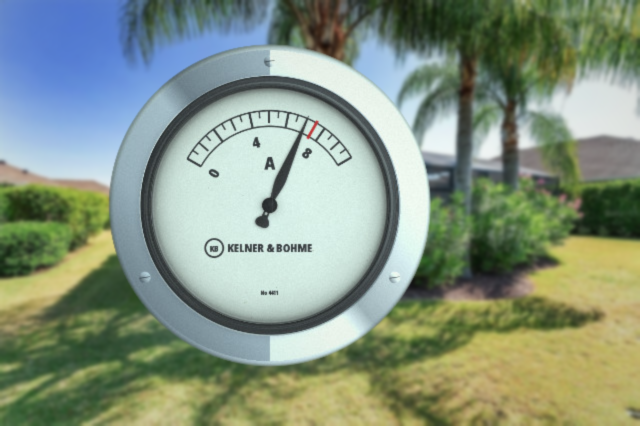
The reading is 7 A
